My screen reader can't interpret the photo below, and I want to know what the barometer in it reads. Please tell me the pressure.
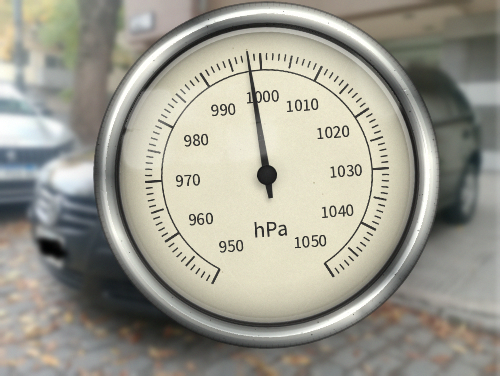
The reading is 998 hPa
